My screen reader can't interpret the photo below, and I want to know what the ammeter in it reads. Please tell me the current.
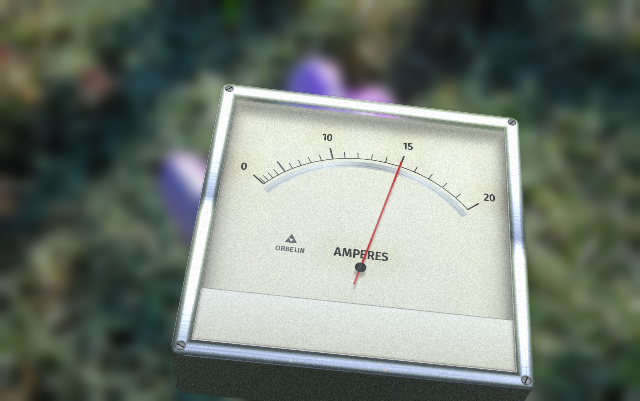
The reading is 15 A
